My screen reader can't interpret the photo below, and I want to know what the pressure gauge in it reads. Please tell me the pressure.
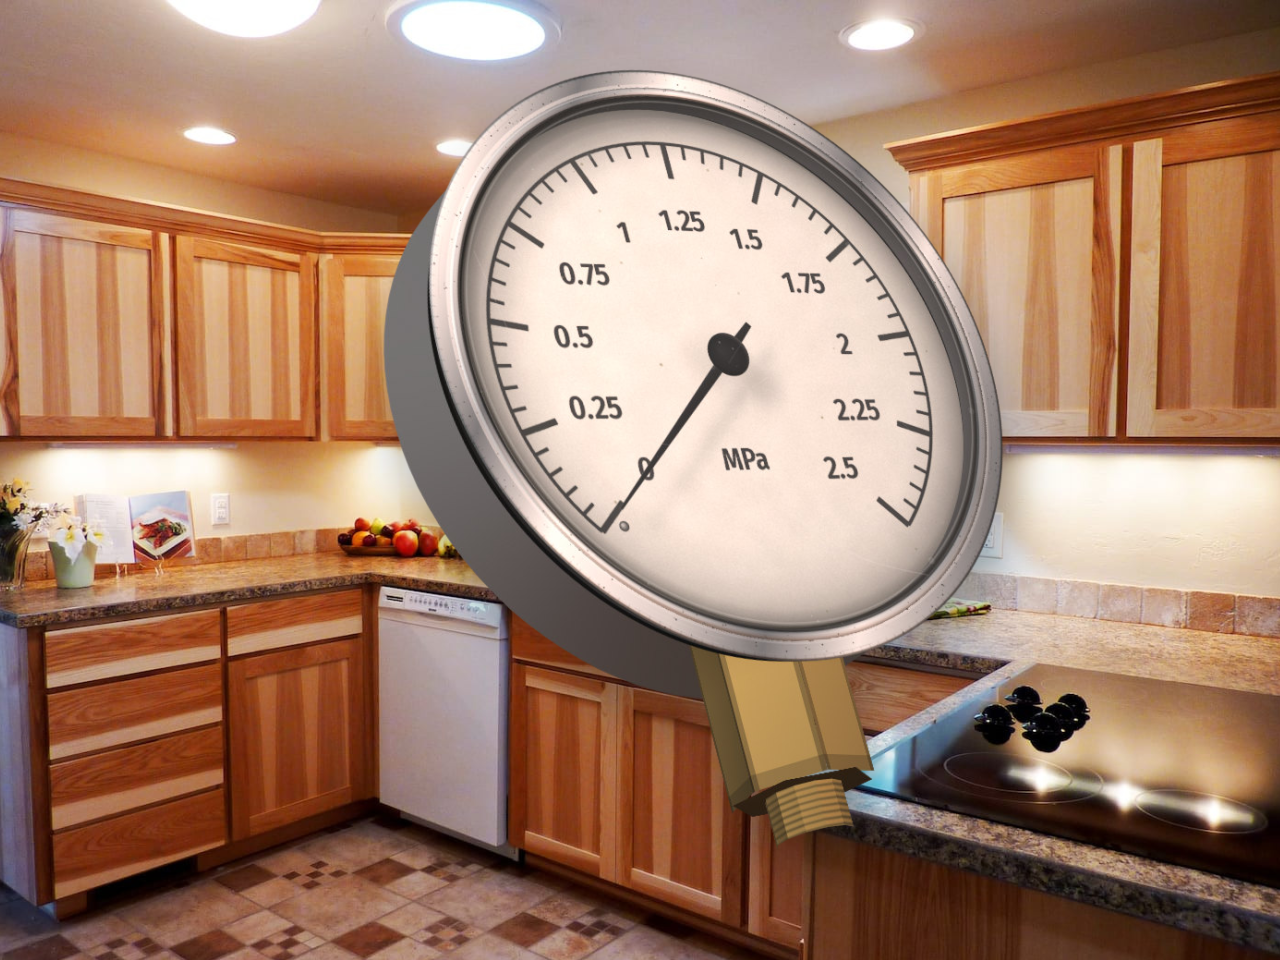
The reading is 0 MPa
